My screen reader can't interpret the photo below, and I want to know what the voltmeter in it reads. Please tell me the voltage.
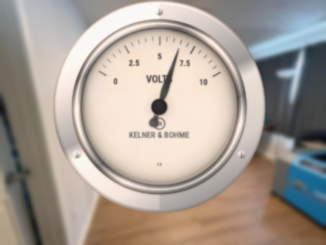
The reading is 6.5 V
